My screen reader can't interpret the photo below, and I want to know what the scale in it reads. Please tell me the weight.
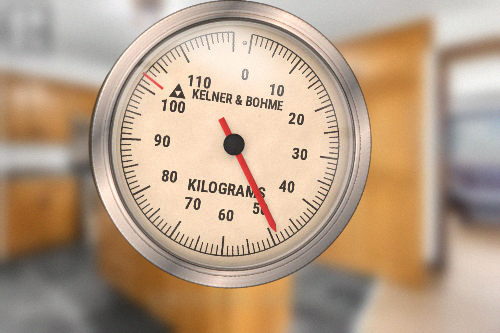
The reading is 49 kg
